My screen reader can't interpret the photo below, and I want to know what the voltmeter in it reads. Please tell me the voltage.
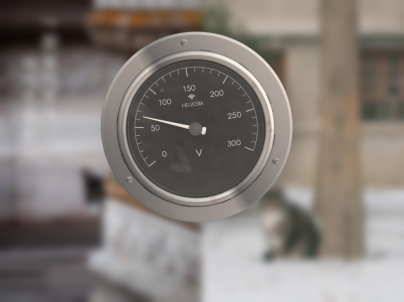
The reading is 65 V
